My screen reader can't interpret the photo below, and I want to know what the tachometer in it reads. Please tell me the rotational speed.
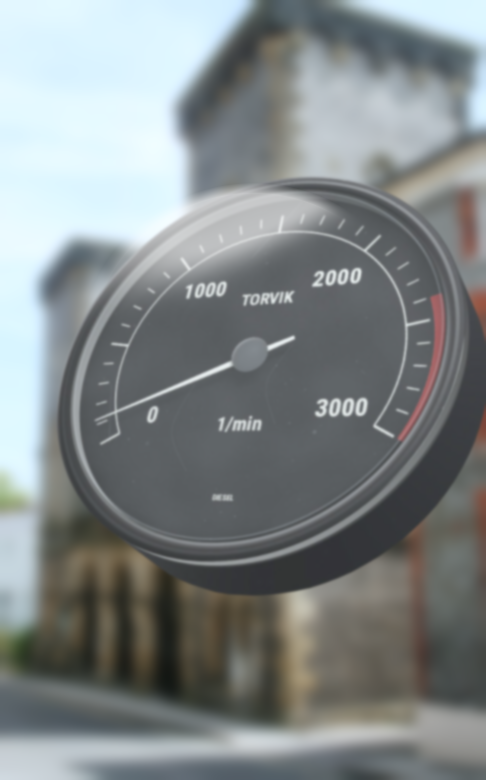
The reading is 100 rpm
